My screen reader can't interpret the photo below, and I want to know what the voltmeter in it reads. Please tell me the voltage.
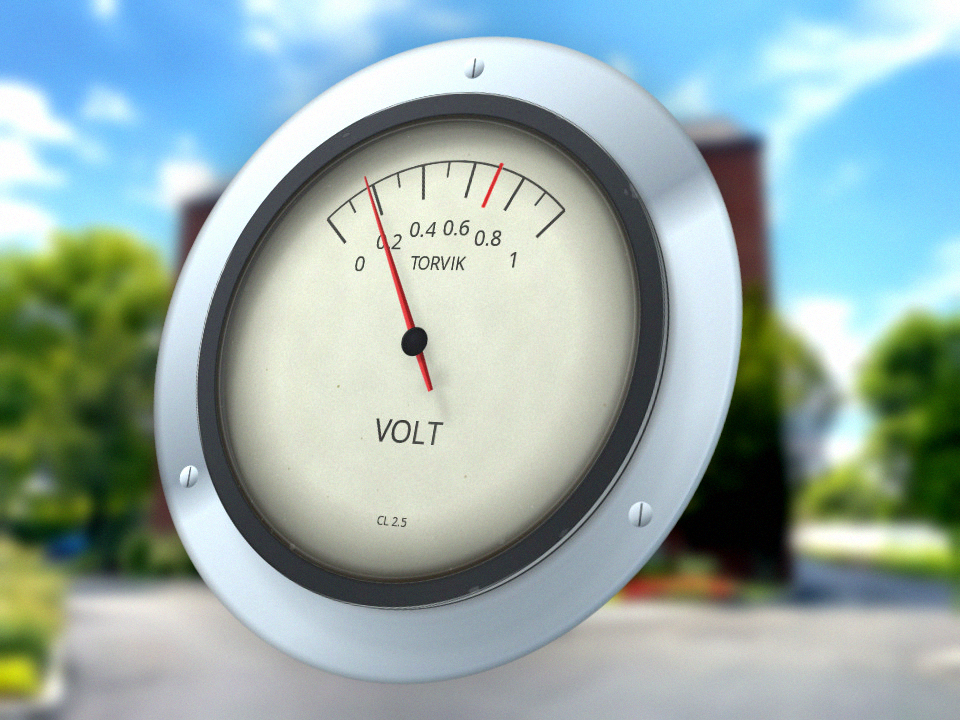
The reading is 0.2 V
